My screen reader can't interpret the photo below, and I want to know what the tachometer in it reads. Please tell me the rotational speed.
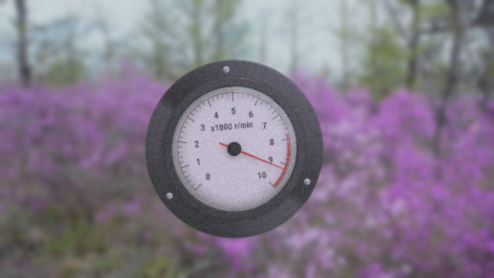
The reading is 9200 rpm
